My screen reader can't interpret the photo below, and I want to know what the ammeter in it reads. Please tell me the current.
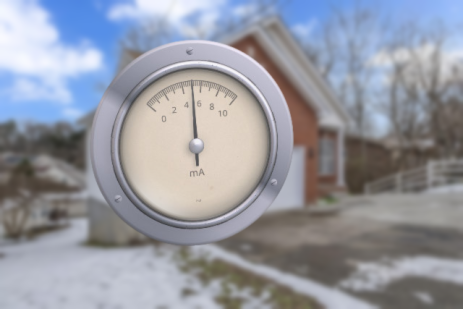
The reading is 5 mA
